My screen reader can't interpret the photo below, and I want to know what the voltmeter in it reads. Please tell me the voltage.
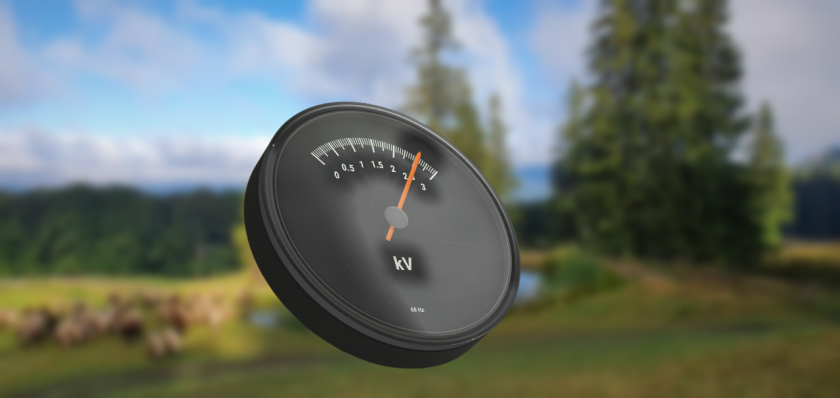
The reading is 2.5 kV
